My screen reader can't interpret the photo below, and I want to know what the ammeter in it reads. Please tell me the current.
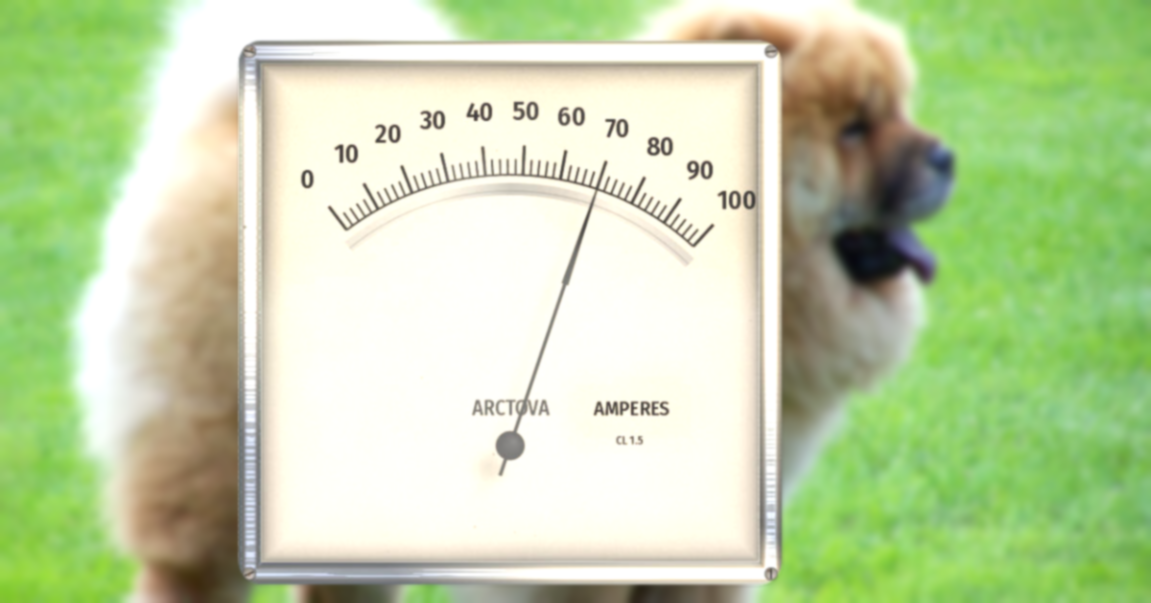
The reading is 70 A
